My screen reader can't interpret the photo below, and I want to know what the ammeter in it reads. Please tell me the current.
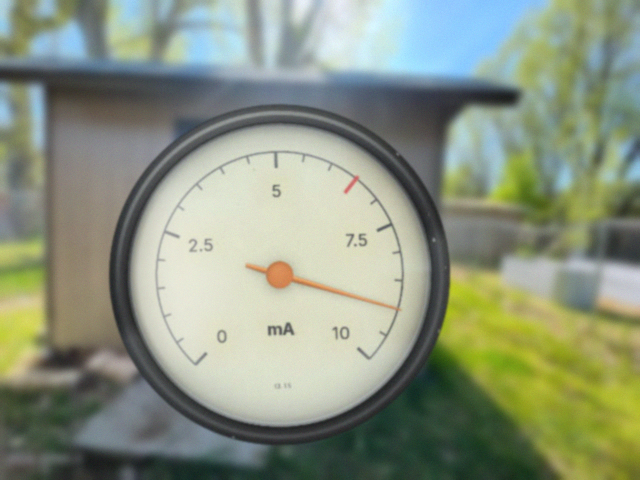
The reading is 9 mA
